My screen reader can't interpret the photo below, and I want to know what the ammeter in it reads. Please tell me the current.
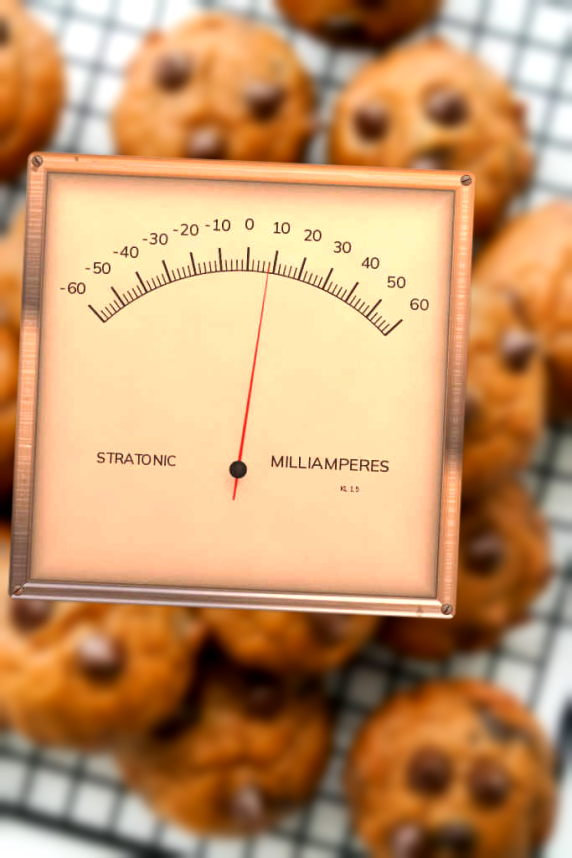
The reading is 8 mA
